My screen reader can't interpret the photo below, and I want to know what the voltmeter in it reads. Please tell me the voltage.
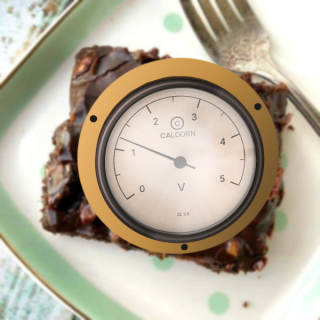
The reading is 1.25 V
